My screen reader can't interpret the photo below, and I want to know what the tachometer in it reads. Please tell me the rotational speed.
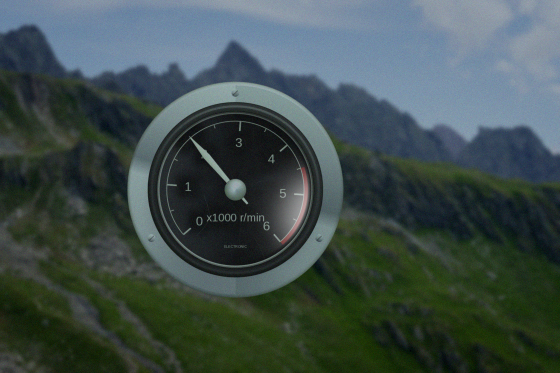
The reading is 2000 rpm
